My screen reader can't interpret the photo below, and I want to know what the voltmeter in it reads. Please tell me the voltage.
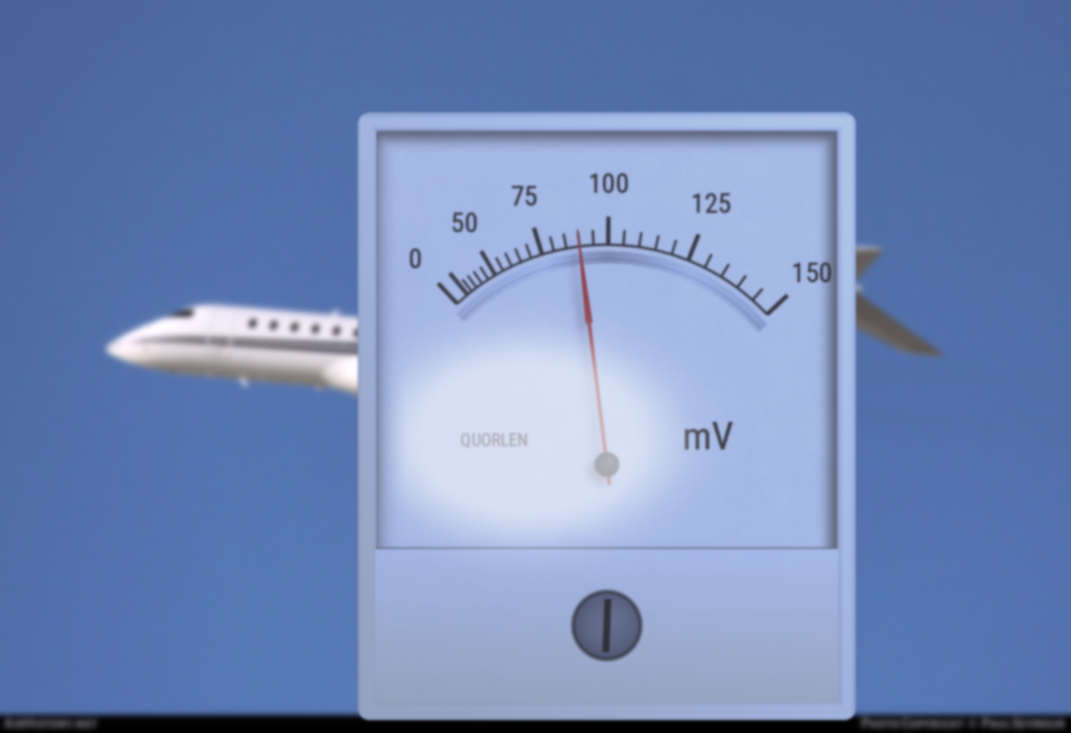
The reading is 90 mV
